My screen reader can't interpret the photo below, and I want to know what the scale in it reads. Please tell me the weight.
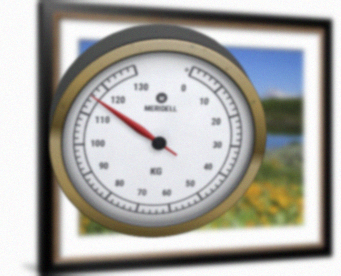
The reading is 116 kg
